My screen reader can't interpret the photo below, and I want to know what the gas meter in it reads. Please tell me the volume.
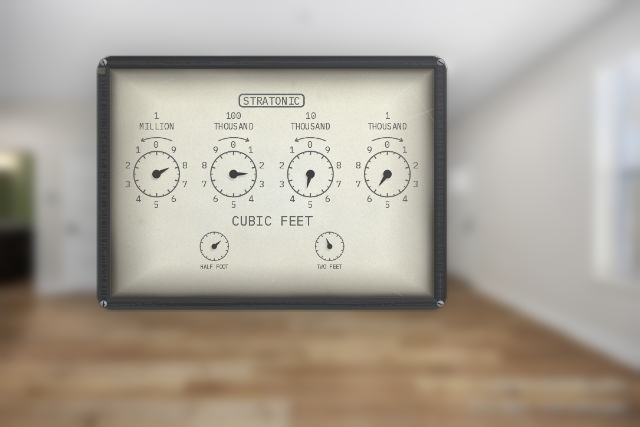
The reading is 824600 ft³
